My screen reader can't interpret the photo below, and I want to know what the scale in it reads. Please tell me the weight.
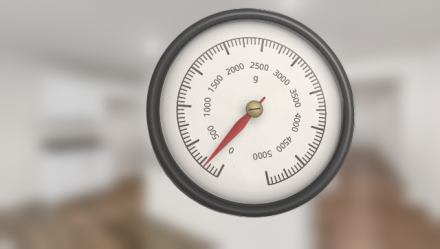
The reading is 200 g
